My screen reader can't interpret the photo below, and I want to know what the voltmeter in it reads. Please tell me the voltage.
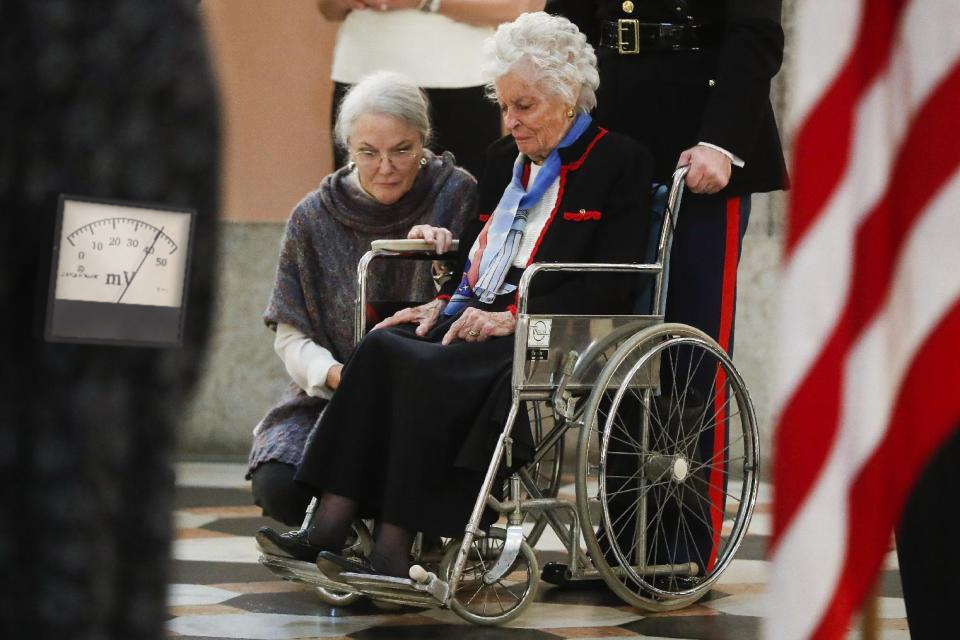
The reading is 40 mV
